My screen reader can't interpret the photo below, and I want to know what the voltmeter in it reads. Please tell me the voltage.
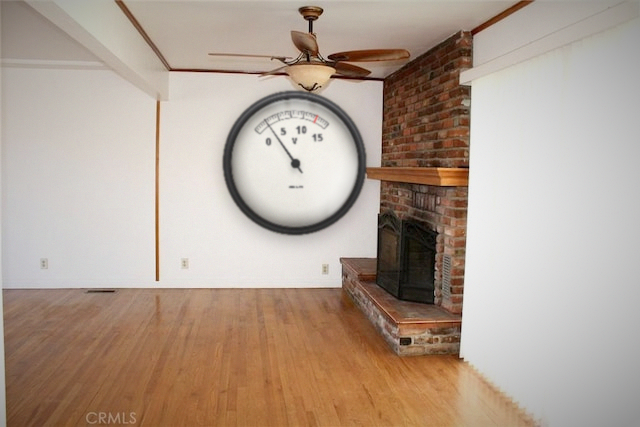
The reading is 2.5 V
